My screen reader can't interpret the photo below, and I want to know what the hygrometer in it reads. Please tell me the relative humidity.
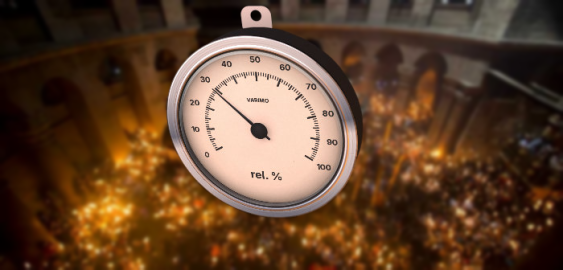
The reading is 30 %
